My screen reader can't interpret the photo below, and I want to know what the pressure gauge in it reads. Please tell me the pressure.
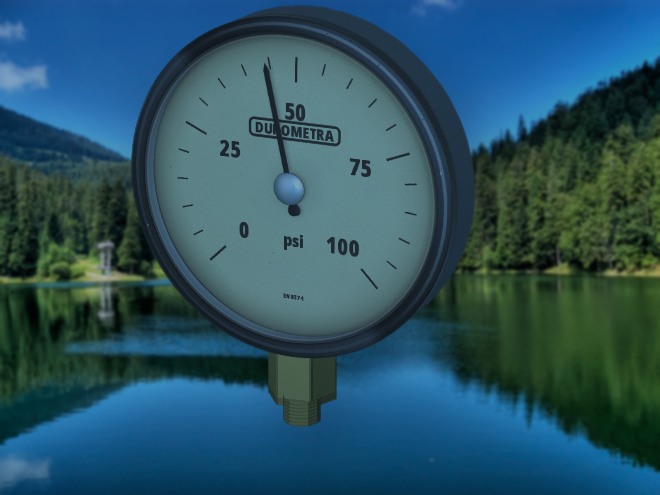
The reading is 45 psi
